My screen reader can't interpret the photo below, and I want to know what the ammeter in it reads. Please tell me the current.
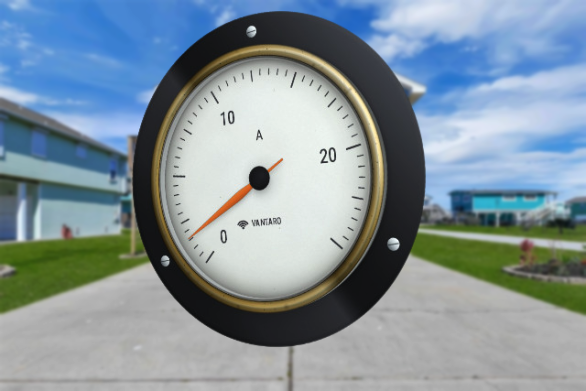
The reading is 1.5 A
